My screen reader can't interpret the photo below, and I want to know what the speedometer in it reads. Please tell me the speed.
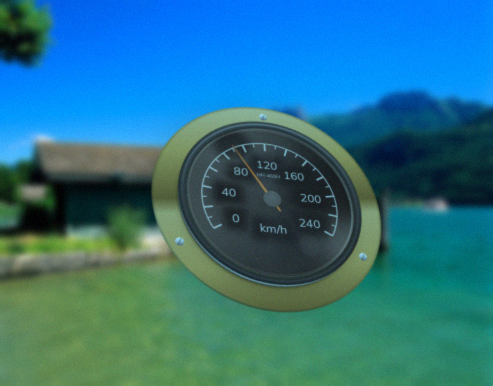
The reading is 90 km/h
